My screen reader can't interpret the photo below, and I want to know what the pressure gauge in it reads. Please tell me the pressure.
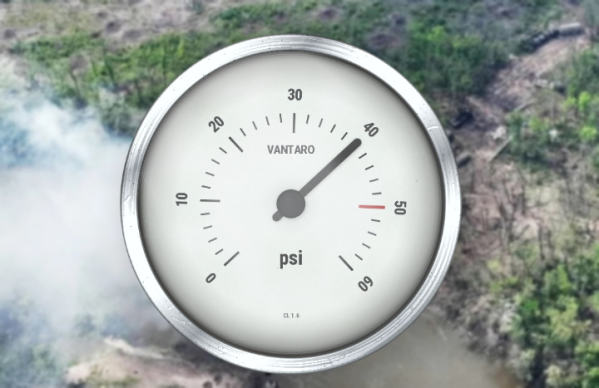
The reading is 40 psi
